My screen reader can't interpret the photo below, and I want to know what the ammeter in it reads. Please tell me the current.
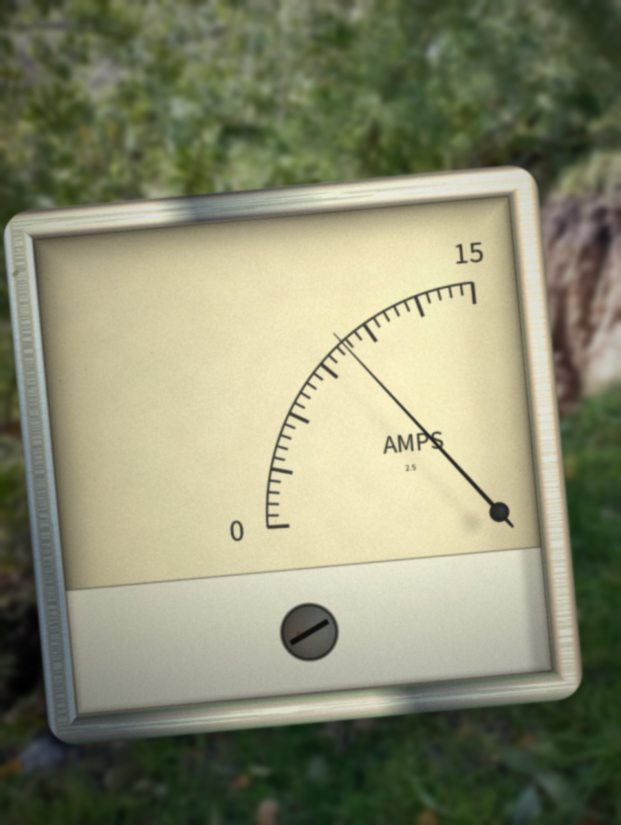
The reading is 8.75 A
